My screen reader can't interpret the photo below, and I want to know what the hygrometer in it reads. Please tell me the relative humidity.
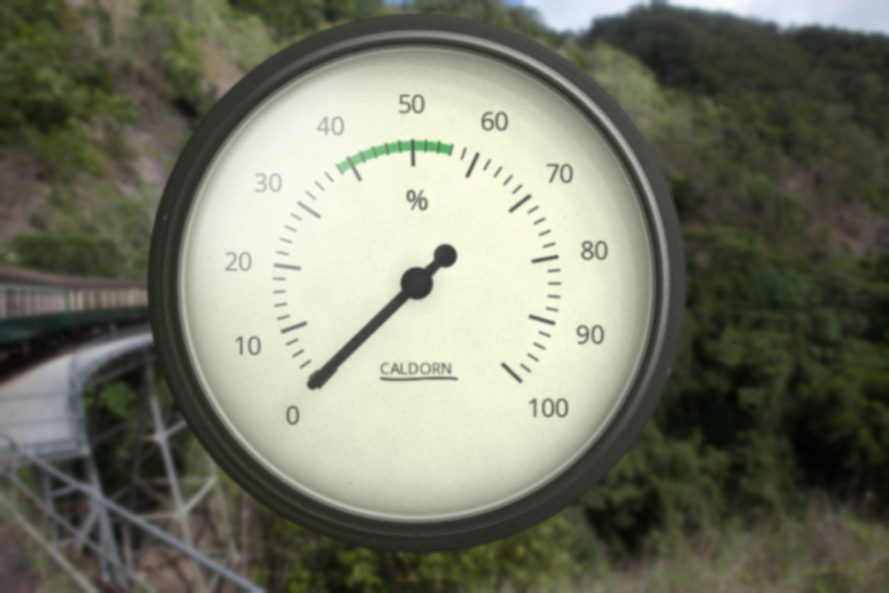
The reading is 1 %
